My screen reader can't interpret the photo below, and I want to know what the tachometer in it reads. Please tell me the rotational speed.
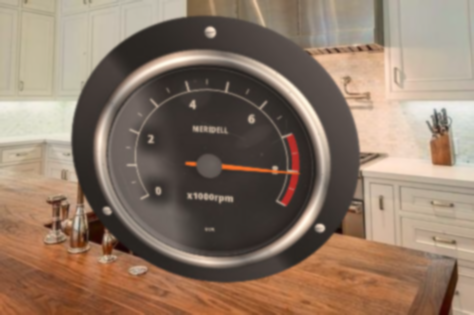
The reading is 8000 rpm
